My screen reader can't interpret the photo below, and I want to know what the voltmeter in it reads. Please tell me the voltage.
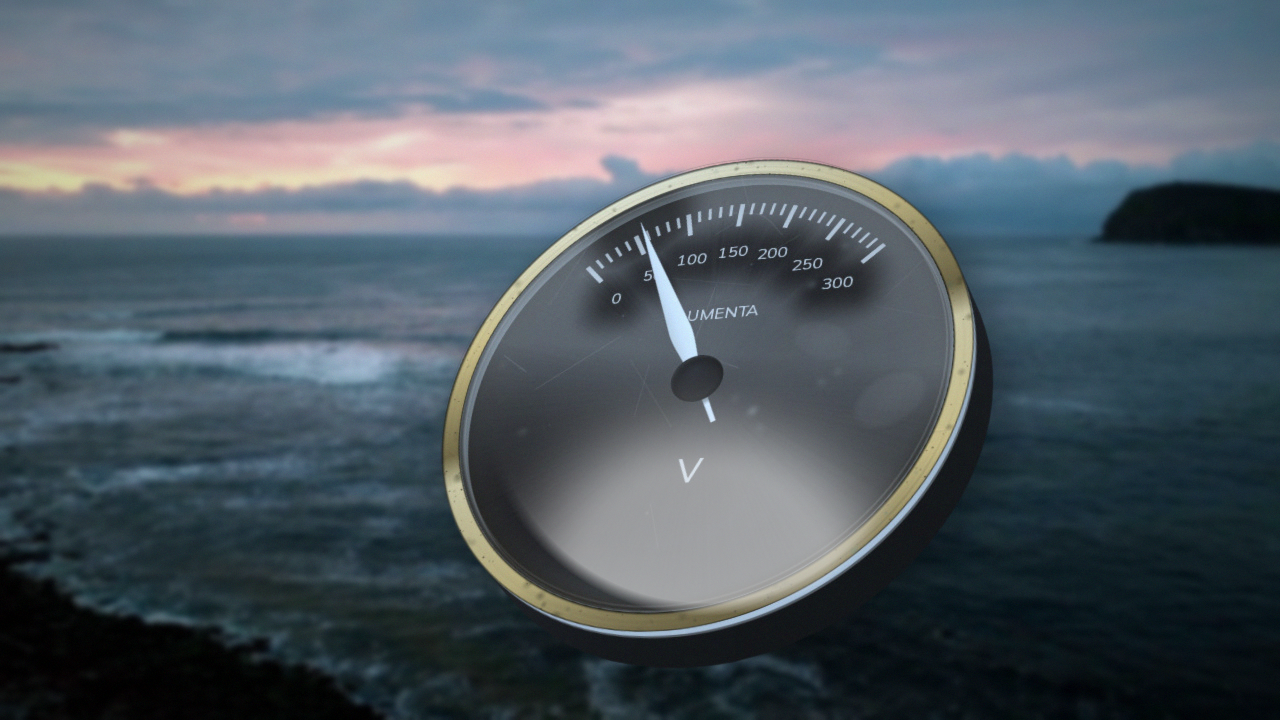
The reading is 60 V
